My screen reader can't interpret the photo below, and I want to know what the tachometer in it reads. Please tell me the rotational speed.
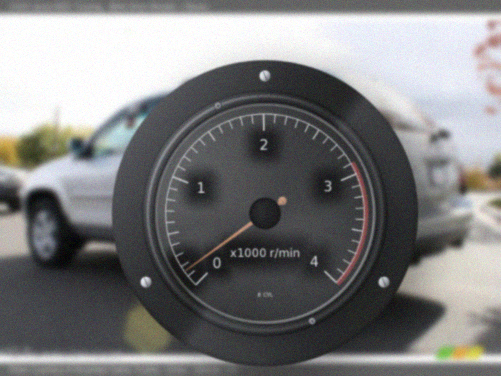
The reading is 150 rpm
